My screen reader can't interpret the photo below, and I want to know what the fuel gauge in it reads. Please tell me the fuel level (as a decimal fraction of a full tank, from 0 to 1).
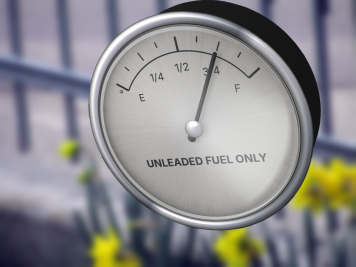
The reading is 0.75
